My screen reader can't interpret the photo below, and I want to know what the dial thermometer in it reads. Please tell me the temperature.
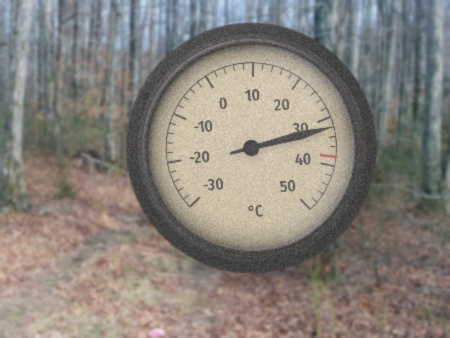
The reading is 32 °C
